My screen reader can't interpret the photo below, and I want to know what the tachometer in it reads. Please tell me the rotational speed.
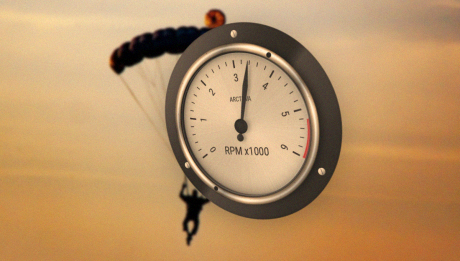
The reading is 3400 rpm
